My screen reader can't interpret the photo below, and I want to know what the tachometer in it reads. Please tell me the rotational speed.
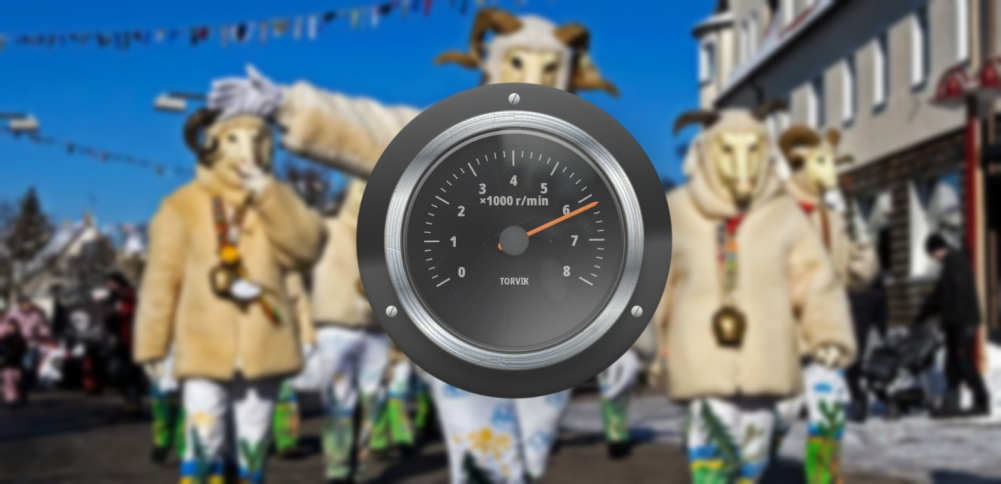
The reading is 6200 rpm
